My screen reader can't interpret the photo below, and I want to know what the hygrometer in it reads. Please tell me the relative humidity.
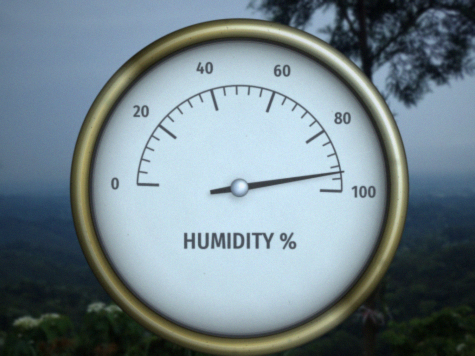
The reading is 94 %
